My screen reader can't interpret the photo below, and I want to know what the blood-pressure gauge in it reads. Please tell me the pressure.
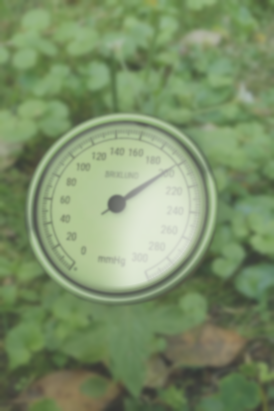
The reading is 200 mmHg
